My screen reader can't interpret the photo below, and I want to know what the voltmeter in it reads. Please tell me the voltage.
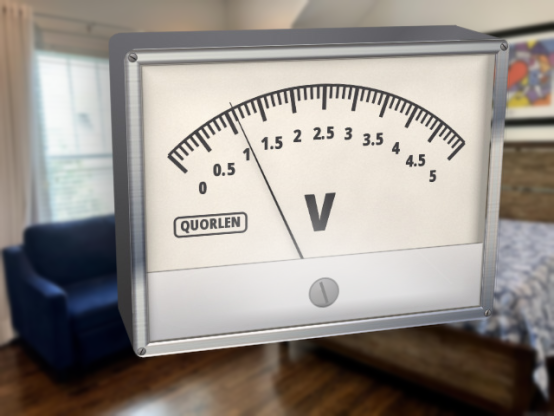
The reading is 1.1 V
